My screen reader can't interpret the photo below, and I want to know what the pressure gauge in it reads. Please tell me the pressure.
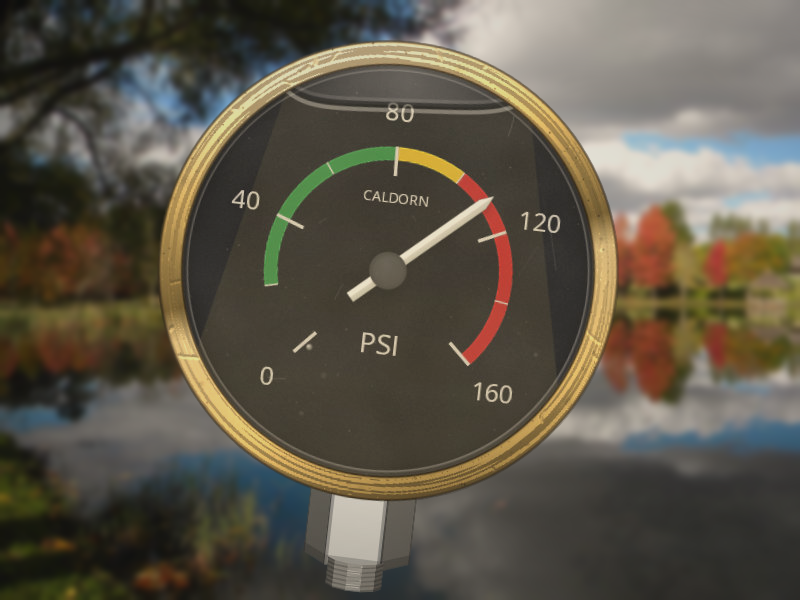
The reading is 110 psi
